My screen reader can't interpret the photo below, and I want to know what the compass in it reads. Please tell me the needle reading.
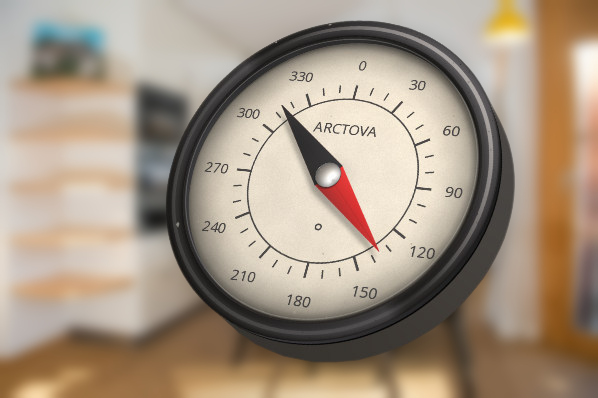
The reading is 135 °
